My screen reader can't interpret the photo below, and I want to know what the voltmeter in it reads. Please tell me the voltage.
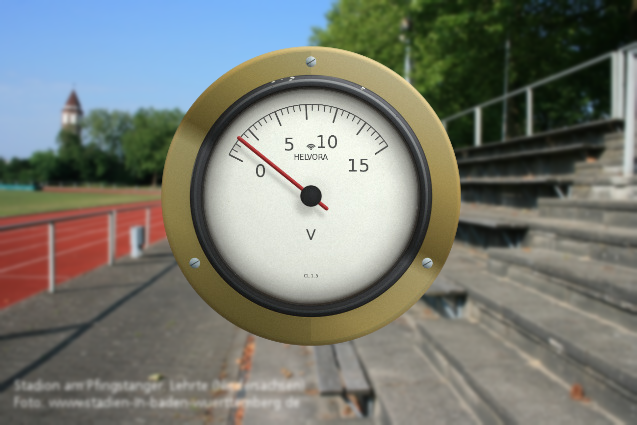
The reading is 1.5 V
